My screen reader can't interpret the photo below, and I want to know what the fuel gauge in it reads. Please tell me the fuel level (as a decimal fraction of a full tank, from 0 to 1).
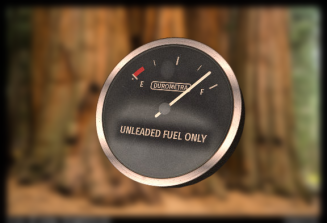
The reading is 0.875
